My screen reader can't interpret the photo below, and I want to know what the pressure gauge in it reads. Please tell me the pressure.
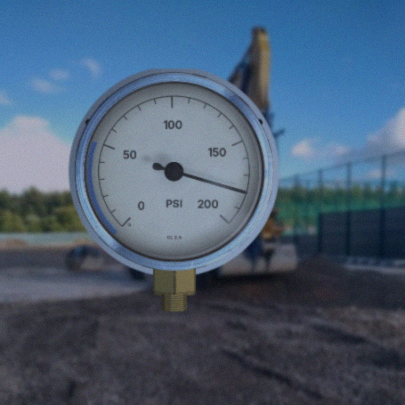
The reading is 180 psi
